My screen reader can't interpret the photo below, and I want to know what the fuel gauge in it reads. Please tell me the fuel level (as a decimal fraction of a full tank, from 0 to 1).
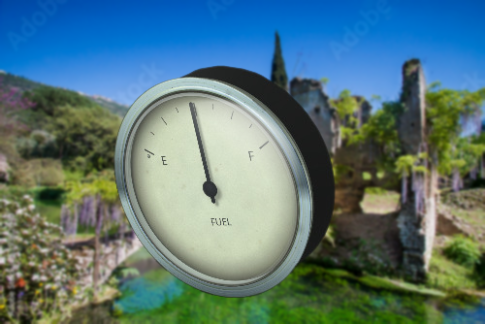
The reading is 0.5
